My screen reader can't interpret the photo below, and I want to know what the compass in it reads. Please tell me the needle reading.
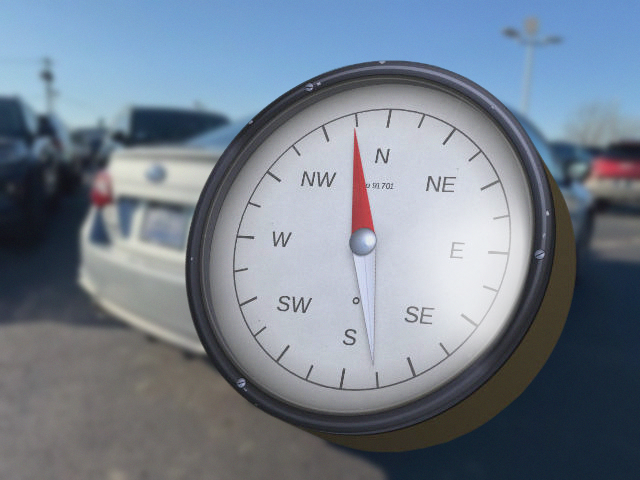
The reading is 345 °
